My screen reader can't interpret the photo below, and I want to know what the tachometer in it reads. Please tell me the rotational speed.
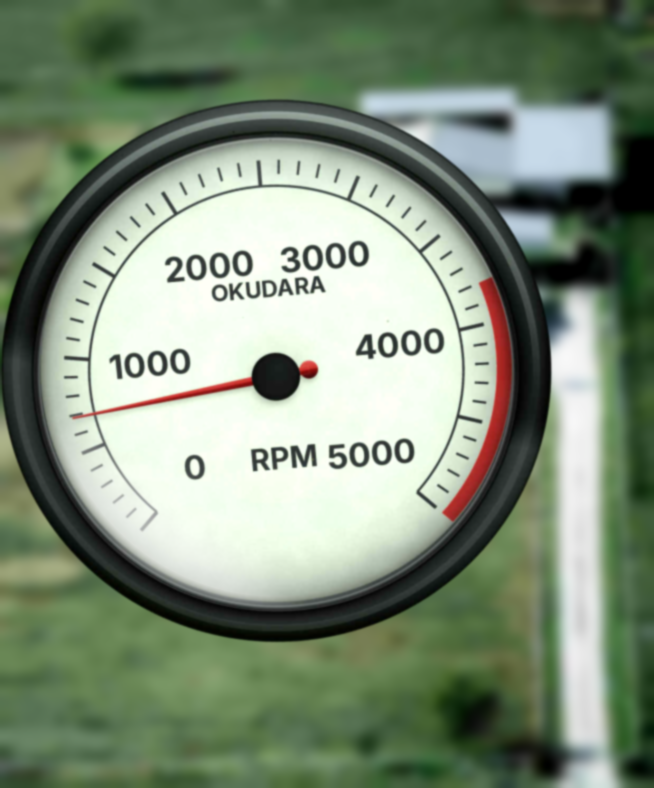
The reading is 700 rpm
